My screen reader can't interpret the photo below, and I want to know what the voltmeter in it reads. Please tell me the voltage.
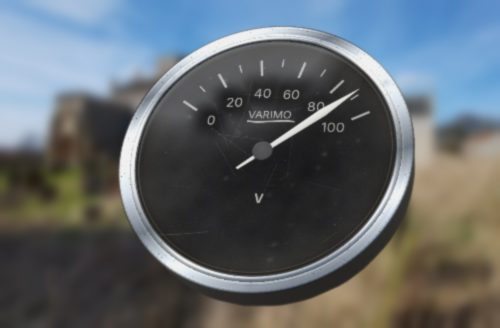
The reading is 90 V
